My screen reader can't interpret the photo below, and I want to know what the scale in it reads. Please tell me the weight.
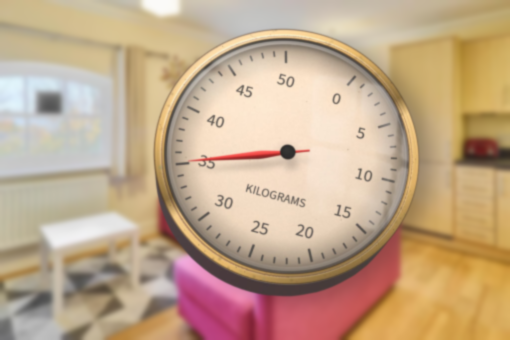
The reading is 35 kg
